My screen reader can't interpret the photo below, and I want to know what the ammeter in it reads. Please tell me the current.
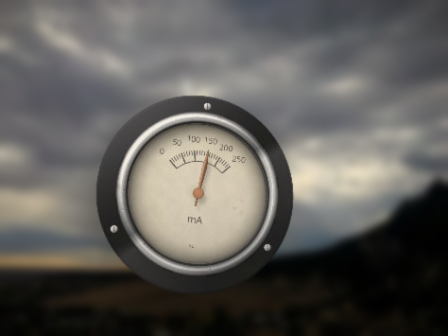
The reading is 150 mA
